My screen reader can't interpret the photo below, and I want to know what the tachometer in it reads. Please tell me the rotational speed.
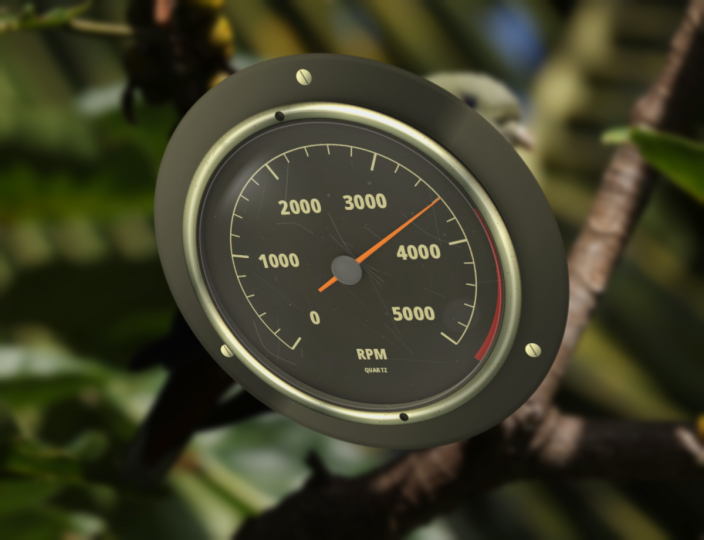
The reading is 3600 rpm
